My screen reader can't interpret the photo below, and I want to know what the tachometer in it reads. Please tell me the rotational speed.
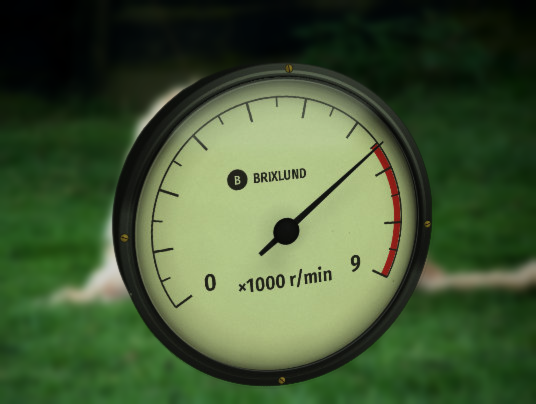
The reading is 6500 rpm
